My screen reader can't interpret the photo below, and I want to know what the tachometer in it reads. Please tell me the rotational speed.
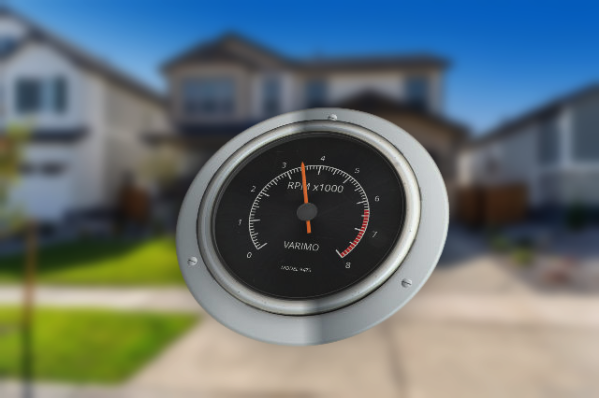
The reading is 3500 rpm
